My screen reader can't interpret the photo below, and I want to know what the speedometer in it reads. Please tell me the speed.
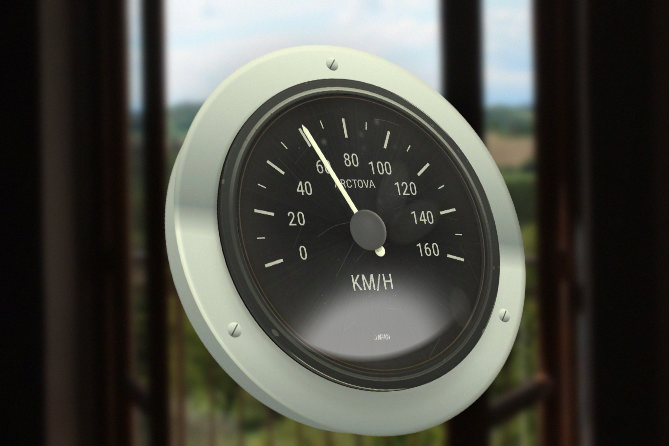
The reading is 60 km/h
